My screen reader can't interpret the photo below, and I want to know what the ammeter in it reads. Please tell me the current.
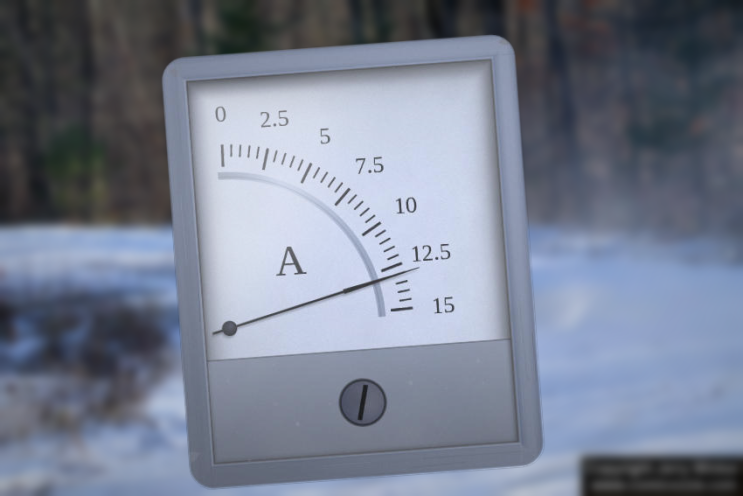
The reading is 13 A
